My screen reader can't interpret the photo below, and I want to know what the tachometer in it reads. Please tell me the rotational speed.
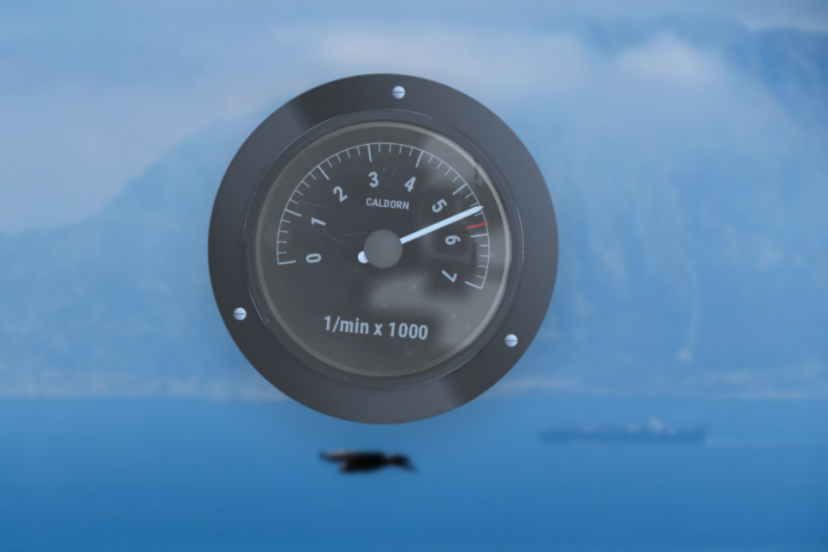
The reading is 5500 rpm
